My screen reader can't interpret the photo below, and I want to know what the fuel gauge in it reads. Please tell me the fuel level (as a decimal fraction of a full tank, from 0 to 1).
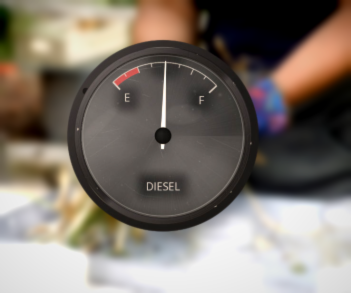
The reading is 0.5
